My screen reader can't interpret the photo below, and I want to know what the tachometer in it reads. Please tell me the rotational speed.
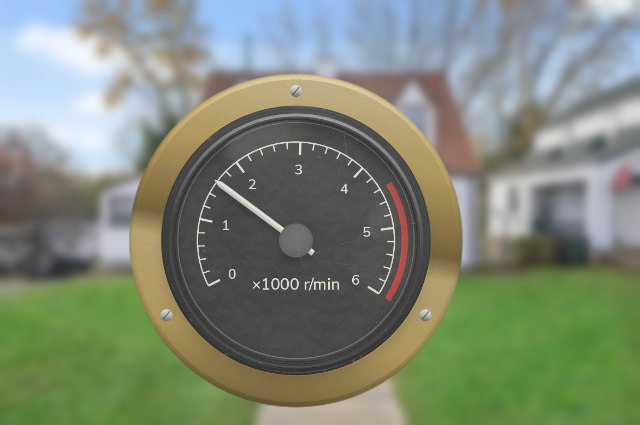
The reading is 1600 rpm
